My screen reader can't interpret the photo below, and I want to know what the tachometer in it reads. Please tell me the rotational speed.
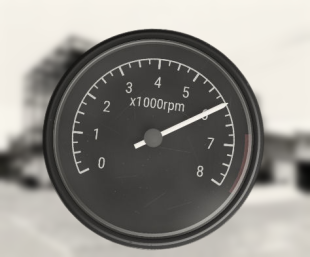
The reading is 6000 rpm
